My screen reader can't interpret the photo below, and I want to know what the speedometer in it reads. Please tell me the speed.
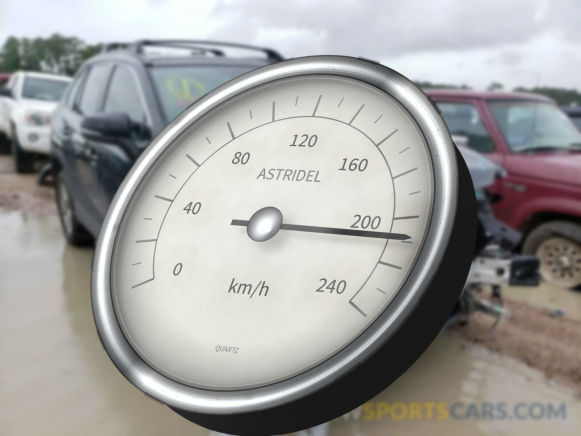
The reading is 210 km/h
